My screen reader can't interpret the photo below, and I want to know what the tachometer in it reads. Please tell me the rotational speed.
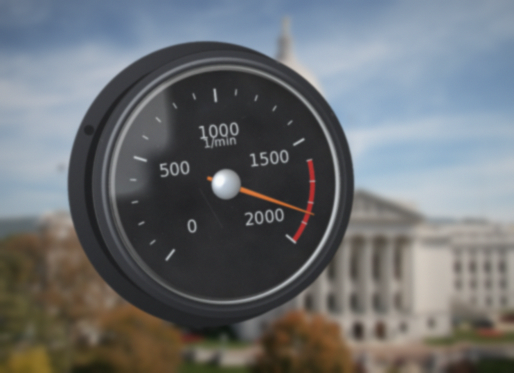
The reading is 1850 rpm
